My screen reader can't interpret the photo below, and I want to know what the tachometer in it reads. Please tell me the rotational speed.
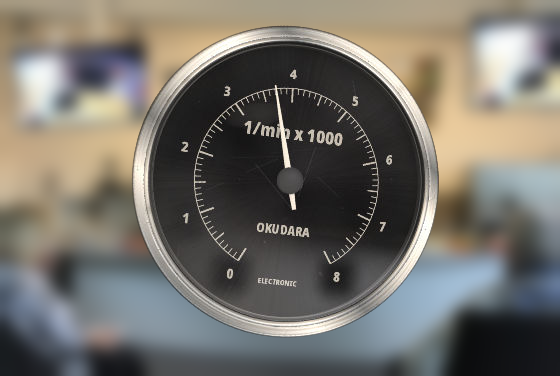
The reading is 3700 rpm
